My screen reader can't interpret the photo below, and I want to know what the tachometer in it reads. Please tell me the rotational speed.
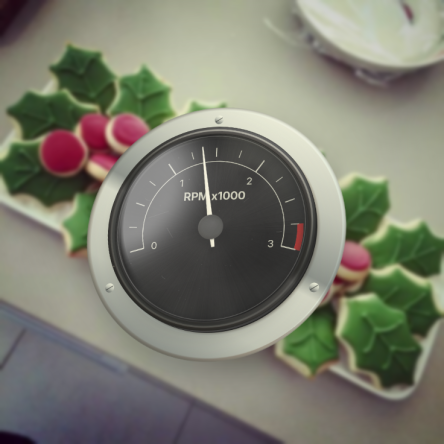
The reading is 1375 rpm
